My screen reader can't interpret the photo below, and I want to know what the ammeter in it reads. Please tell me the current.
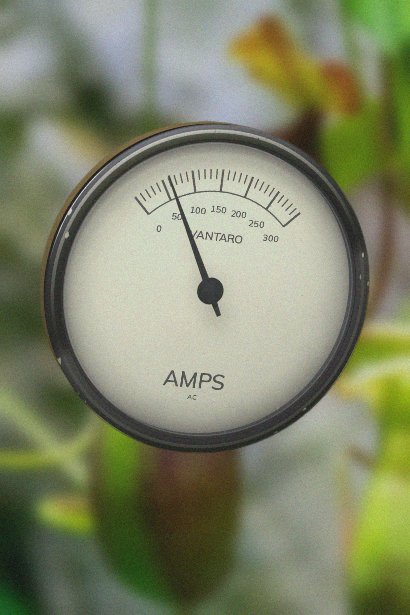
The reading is 60 A
